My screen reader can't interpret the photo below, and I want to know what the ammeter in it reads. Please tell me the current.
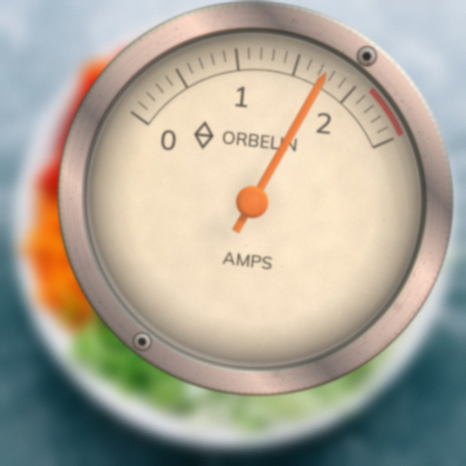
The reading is 1.75 A
